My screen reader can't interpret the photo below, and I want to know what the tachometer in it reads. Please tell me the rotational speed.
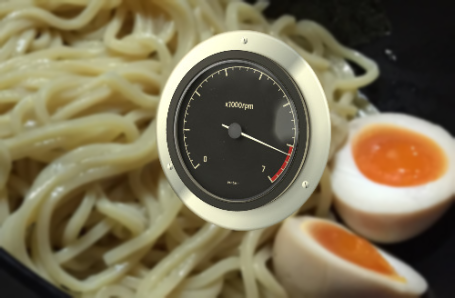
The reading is 6200 rpm
